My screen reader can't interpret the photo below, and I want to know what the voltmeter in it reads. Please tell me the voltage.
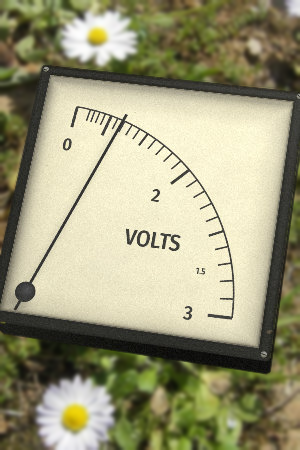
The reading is 1.2 V
